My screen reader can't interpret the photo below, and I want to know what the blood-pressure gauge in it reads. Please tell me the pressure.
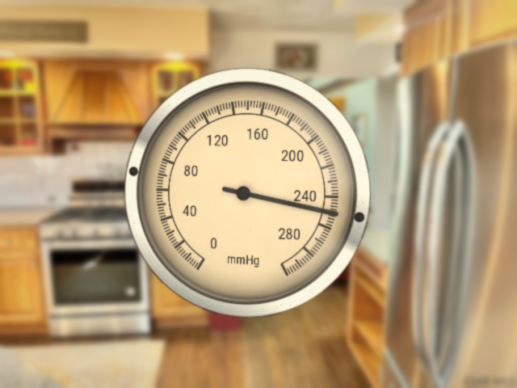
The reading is 250 mmHg
